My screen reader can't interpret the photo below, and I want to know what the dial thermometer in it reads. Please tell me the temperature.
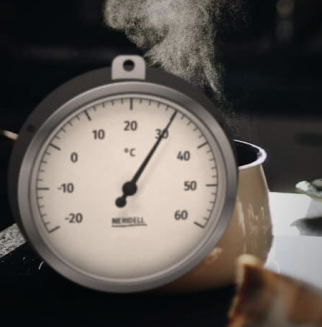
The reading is 30 °C
